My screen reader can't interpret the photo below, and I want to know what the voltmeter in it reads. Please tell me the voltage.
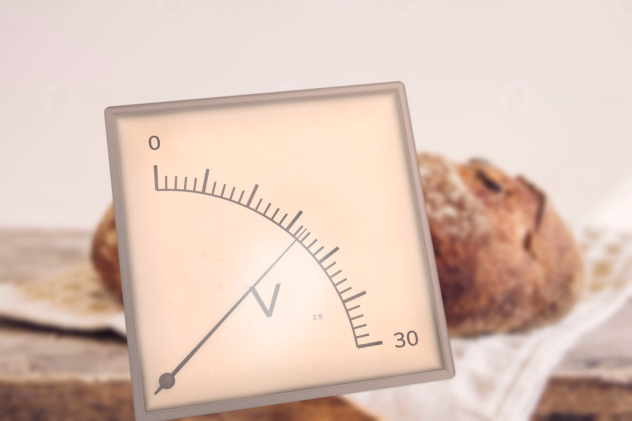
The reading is 16.5 V
